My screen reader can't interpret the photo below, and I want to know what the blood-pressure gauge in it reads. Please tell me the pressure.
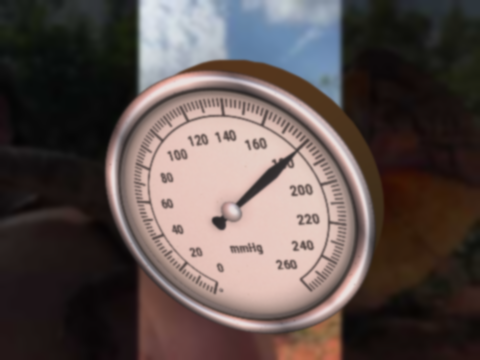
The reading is 180 mmHg
